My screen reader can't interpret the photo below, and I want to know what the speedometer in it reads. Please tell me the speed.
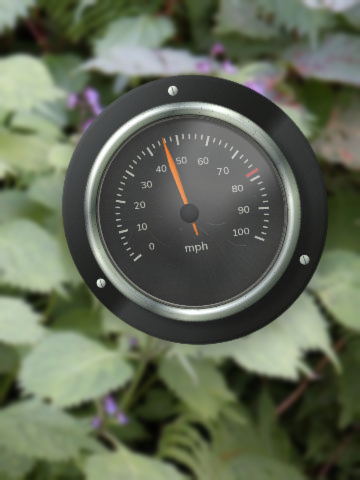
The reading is 46 mph
